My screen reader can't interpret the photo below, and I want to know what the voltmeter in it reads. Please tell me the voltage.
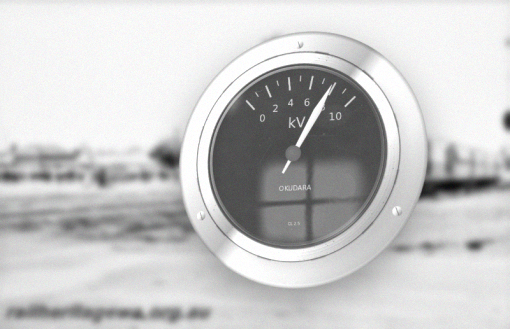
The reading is 8 kV
